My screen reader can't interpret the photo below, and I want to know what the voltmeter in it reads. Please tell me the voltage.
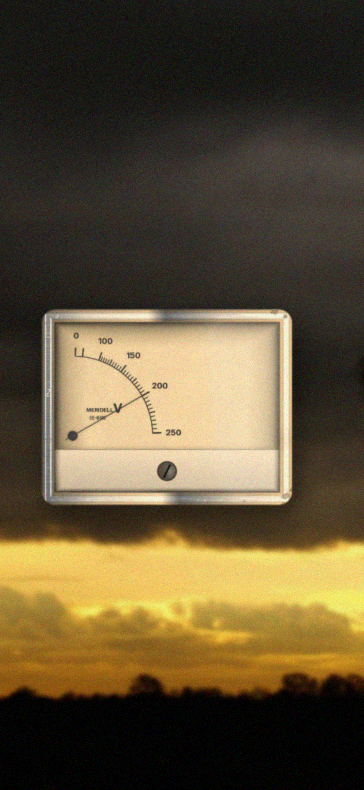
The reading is 200 V
